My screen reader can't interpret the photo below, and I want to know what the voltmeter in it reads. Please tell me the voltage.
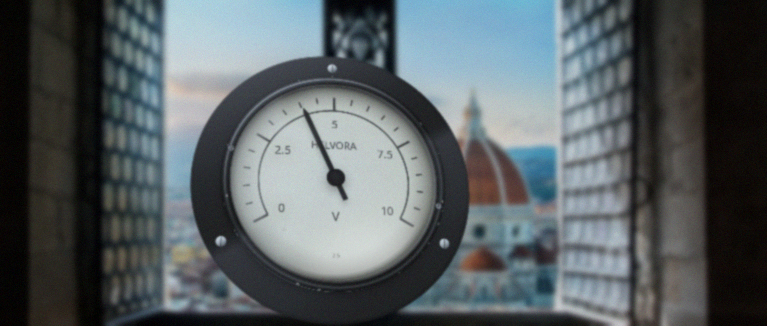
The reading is 4 V
